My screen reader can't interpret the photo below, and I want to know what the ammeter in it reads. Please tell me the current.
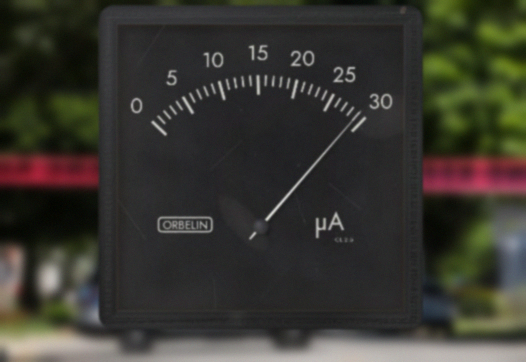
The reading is 29 µA
